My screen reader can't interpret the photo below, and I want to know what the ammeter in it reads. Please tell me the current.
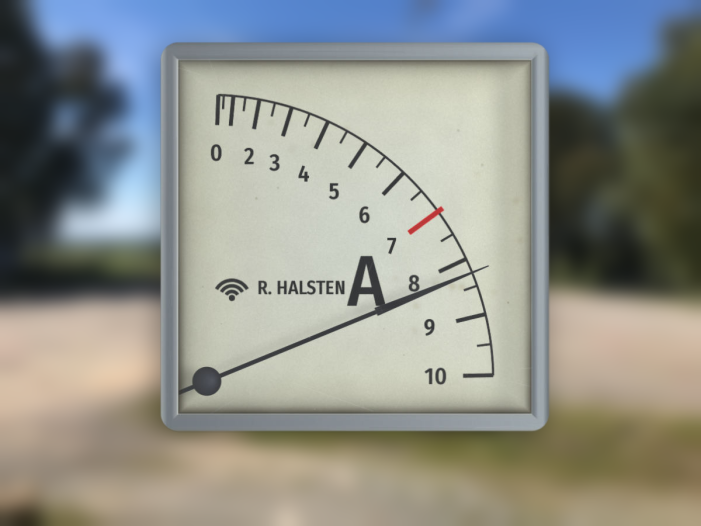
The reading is 8.25 A
